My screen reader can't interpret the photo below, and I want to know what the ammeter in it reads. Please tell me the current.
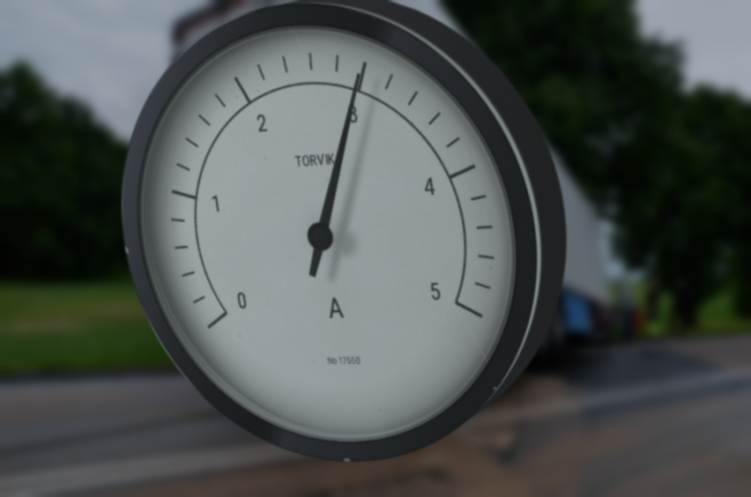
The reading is 3 A
